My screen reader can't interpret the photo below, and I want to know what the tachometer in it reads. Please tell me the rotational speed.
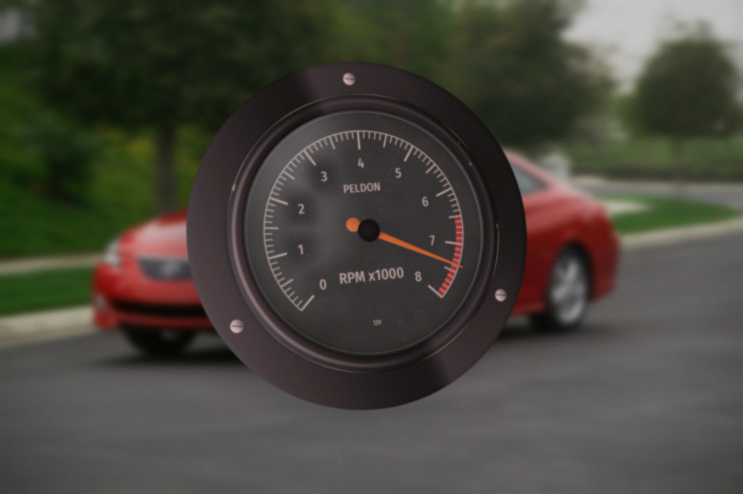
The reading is 7400 rpm
